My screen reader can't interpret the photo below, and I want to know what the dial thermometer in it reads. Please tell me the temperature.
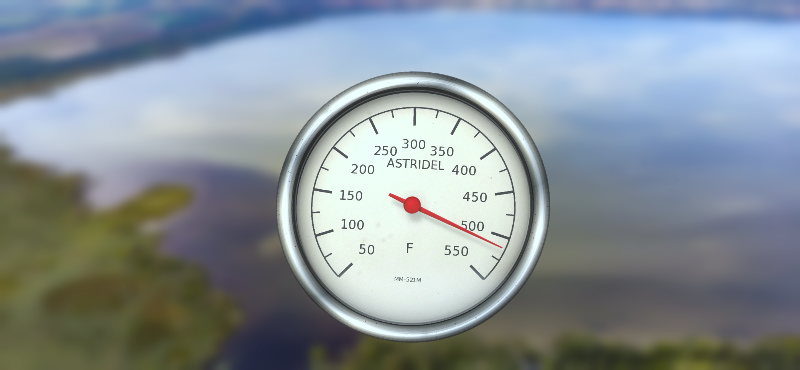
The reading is 512.5 °F
